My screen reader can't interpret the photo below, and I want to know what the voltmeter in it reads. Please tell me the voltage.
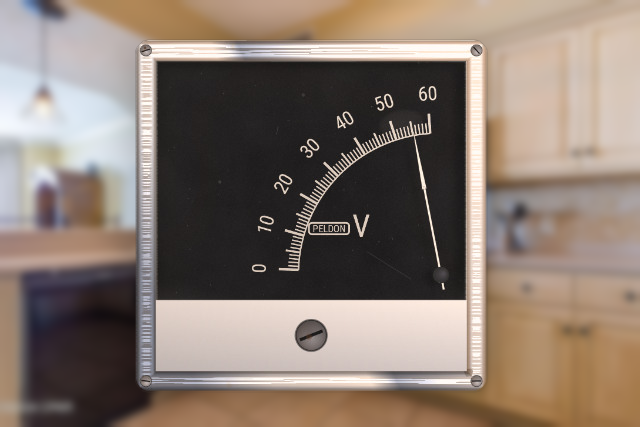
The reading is 55 V
